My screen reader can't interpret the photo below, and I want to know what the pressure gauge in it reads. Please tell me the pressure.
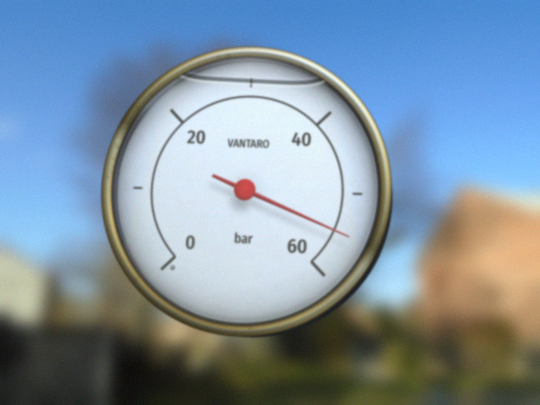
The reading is 55 bar
